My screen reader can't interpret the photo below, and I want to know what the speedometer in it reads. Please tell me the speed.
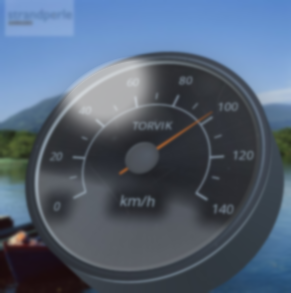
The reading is 100 km/h
